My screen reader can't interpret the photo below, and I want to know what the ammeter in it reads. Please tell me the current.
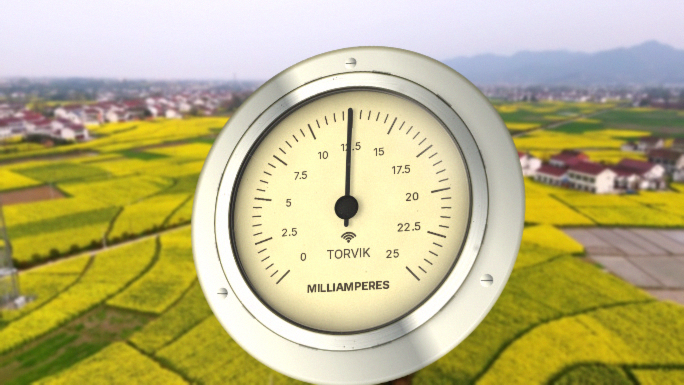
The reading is 12.5 mA
